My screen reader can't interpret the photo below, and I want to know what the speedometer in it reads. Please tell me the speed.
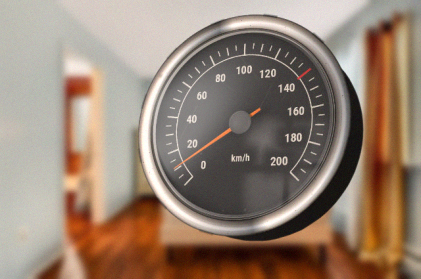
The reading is 10 km/h
